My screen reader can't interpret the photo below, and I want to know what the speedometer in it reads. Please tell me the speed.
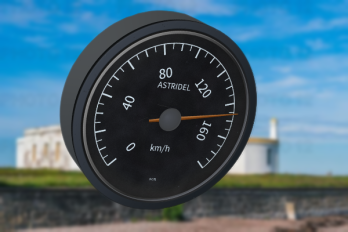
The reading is 145 km/h
